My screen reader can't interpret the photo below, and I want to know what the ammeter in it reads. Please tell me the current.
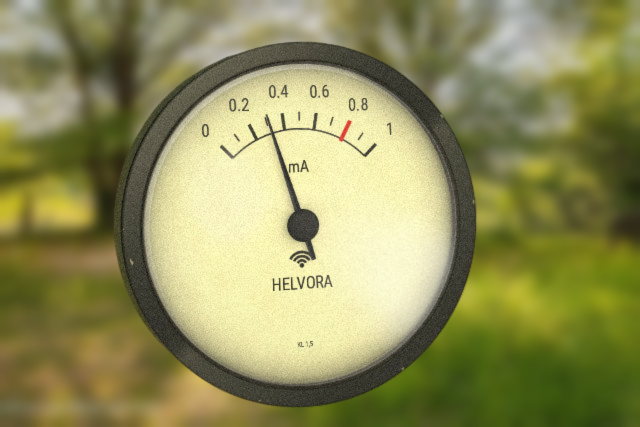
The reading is 0.3 mA
